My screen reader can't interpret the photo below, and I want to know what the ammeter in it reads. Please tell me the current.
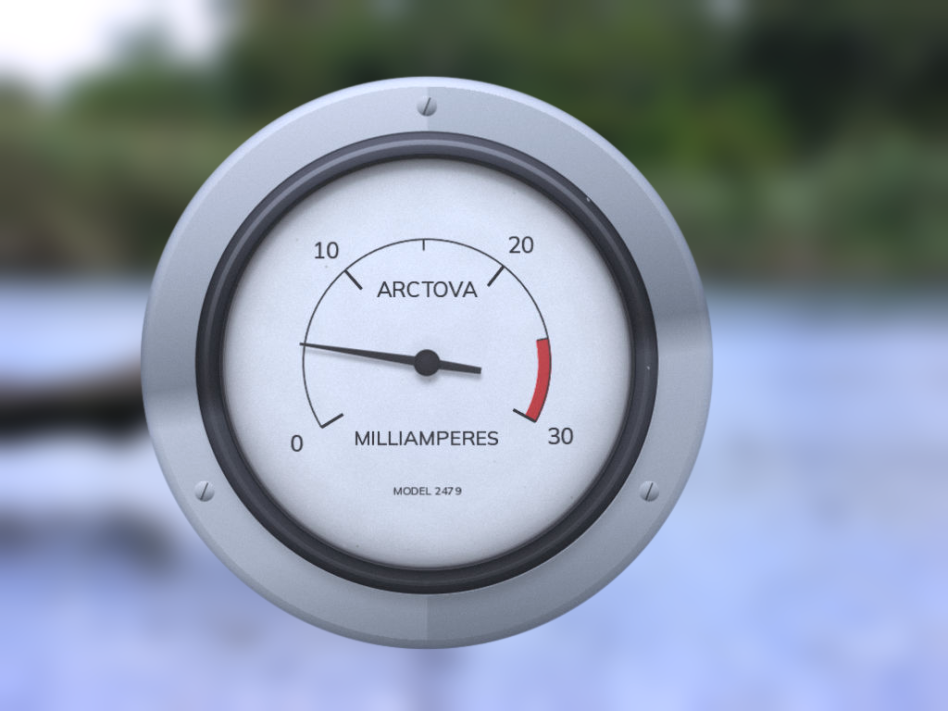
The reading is 5 mA
